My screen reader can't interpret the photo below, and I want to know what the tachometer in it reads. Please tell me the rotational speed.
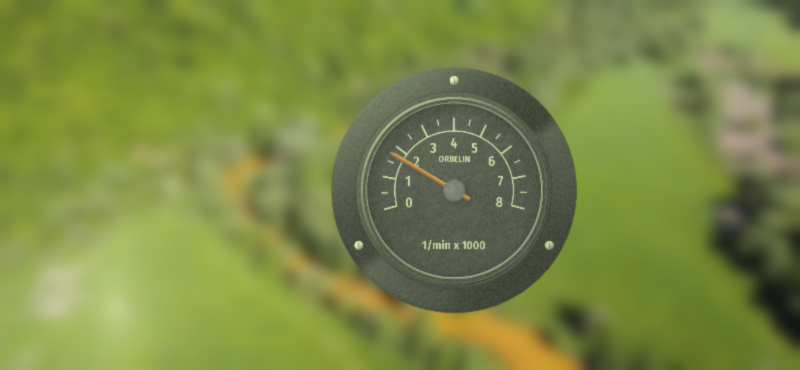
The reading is 1750 rpm
